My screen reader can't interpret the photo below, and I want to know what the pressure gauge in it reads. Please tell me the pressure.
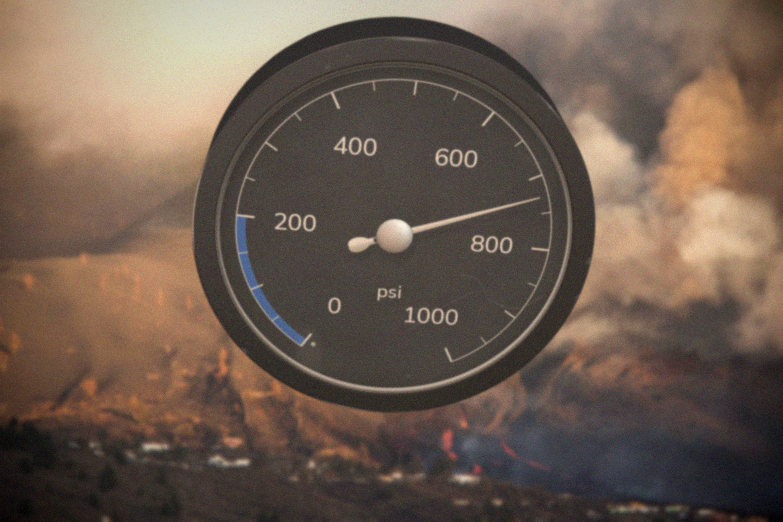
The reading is 725 psi
